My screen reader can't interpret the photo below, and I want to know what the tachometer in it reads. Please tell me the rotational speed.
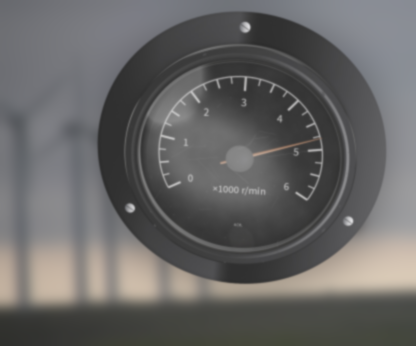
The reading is 4750 rpm
